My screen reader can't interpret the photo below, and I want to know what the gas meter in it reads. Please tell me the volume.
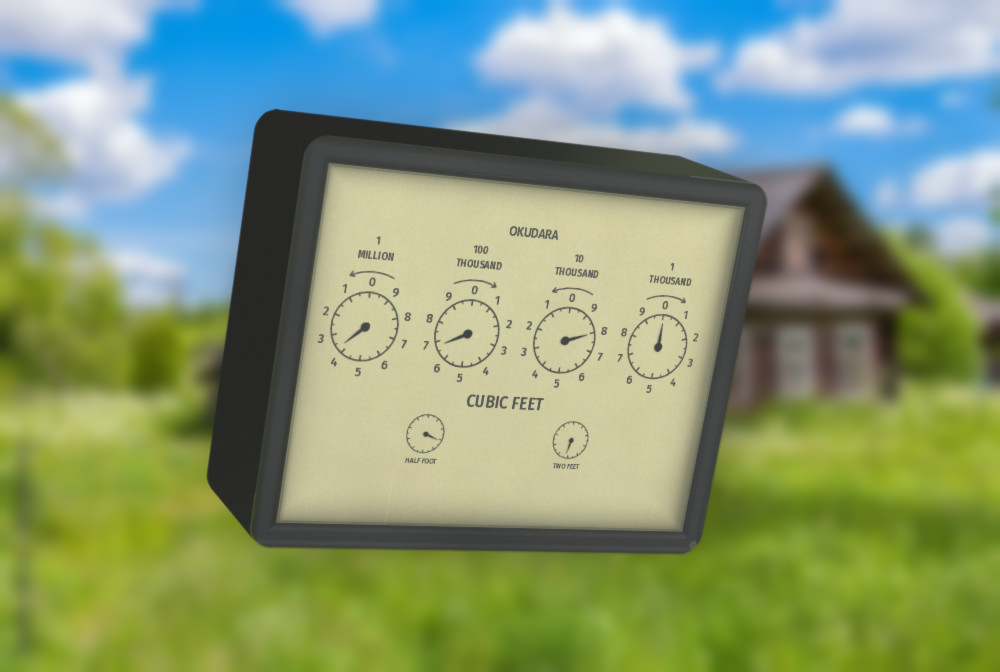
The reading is 368000 ft³
